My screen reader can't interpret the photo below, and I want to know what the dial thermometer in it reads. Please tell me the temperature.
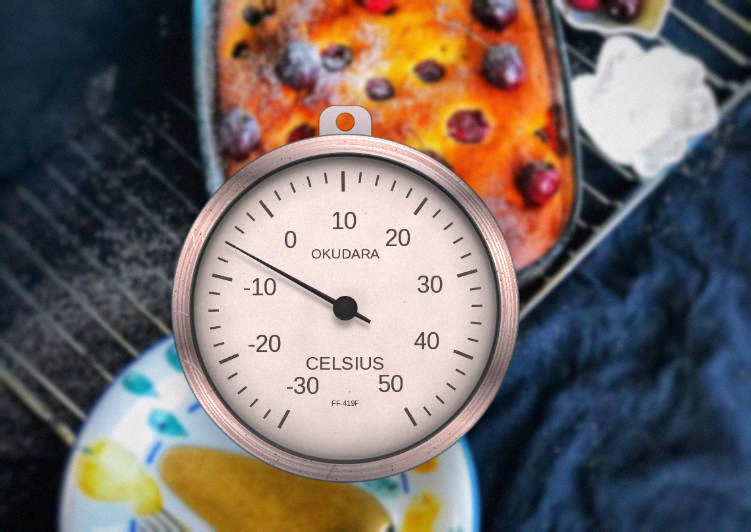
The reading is -6 °C
